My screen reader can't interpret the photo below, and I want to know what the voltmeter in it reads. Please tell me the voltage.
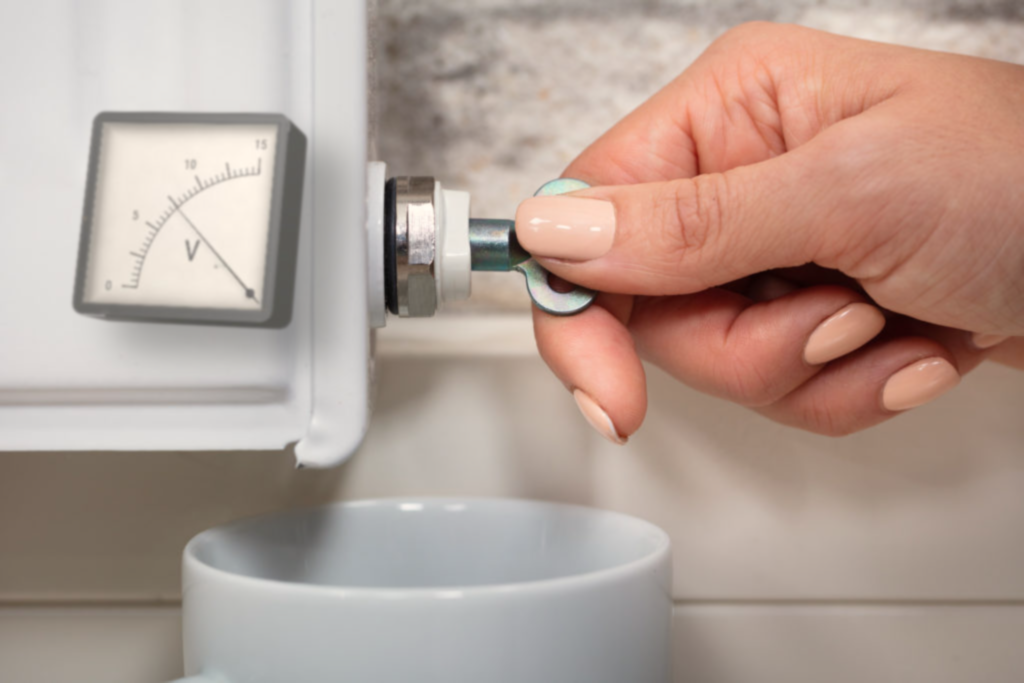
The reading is 7.5 V
